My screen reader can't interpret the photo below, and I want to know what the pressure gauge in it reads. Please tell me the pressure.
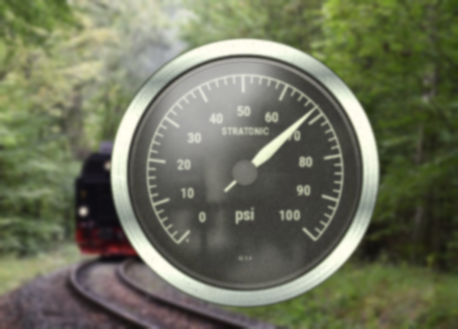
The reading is 68 psi
